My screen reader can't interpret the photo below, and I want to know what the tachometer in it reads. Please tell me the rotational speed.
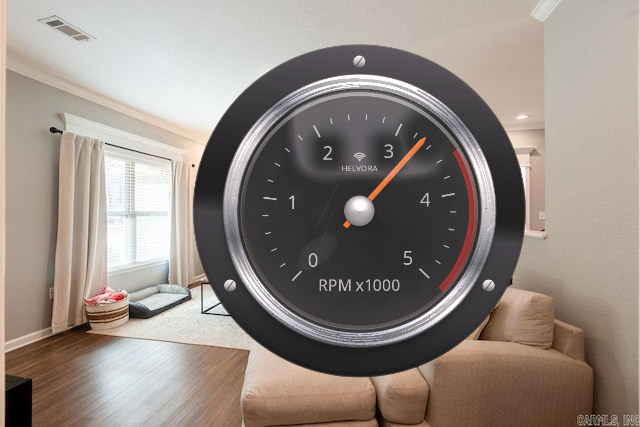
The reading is 3300 rpm
